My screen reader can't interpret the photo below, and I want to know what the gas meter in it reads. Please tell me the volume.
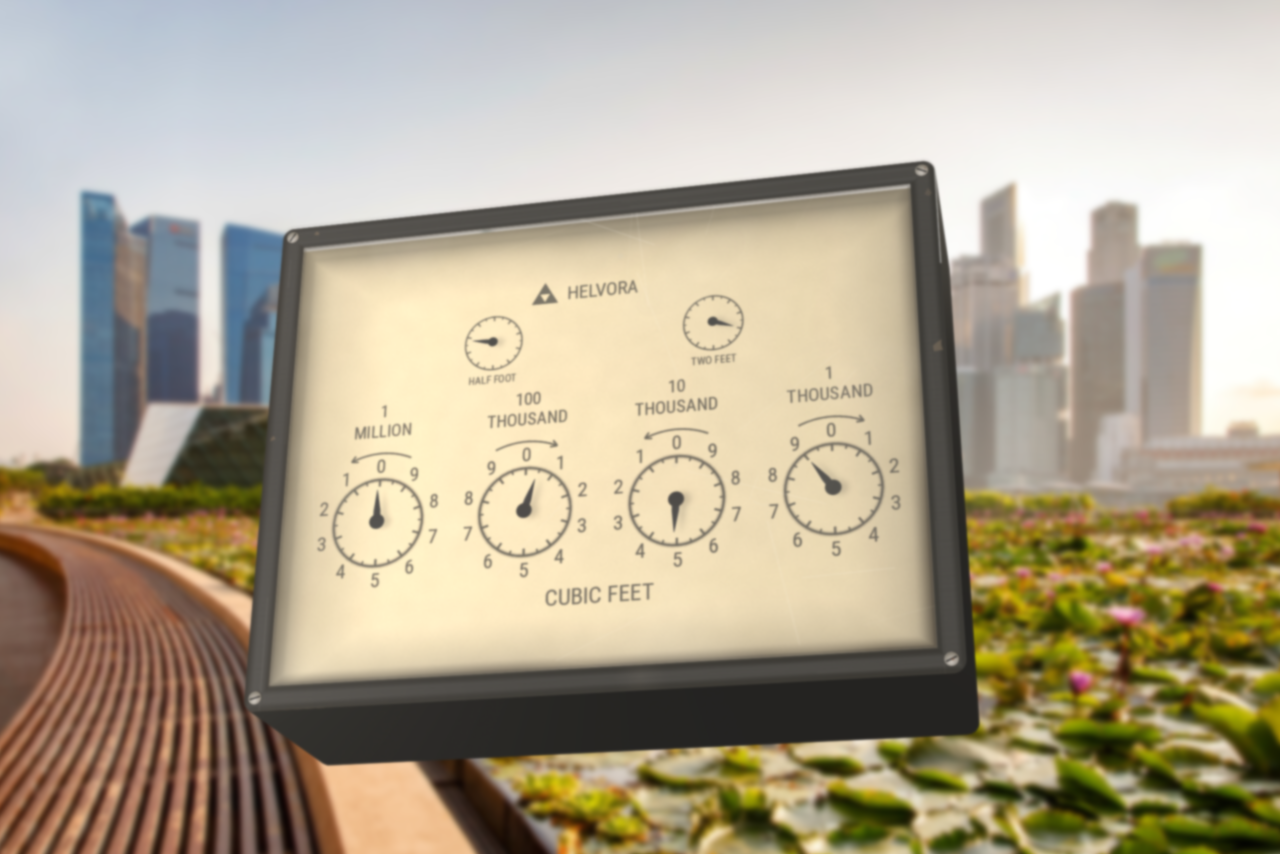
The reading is 4900 ft³
